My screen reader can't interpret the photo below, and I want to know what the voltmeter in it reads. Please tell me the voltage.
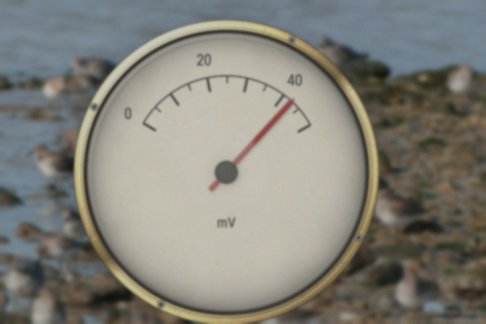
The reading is 42.5 mV
